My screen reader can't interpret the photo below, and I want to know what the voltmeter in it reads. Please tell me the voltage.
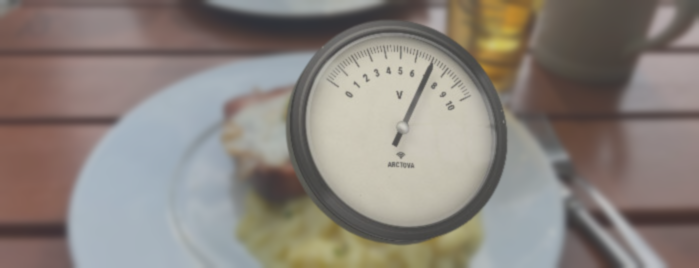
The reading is 7 V
